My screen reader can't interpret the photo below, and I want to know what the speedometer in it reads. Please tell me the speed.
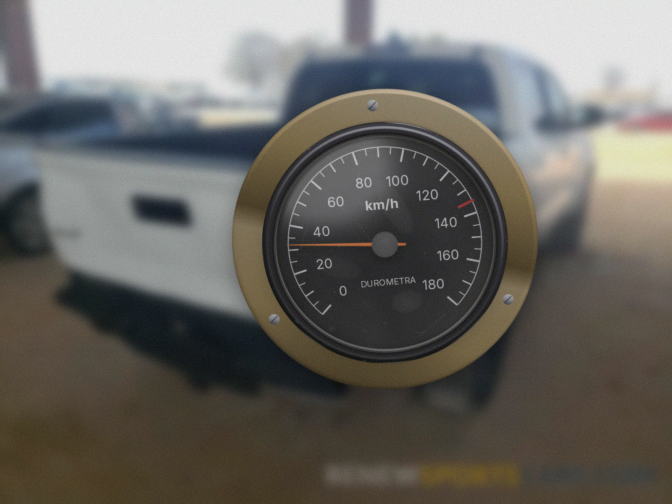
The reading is 32.5 km/h
